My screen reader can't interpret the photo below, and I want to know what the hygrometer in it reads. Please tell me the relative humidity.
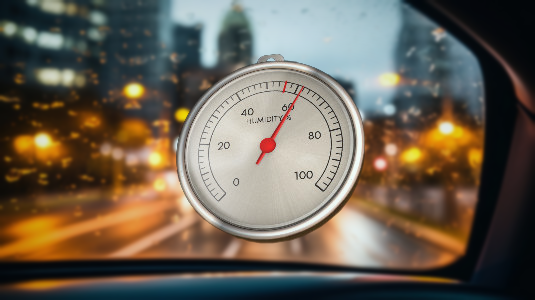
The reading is 62 %
